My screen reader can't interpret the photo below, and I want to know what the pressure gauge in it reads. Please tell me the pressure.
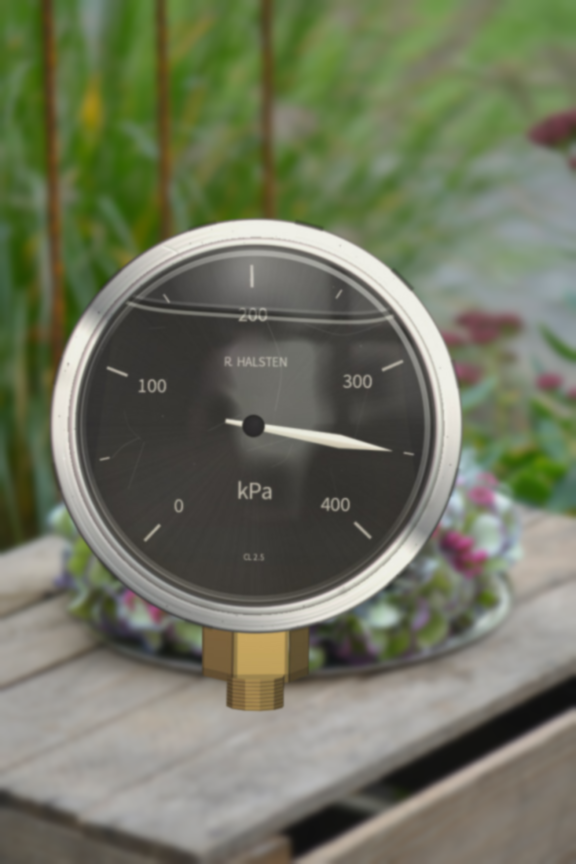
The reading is 350 kPa
